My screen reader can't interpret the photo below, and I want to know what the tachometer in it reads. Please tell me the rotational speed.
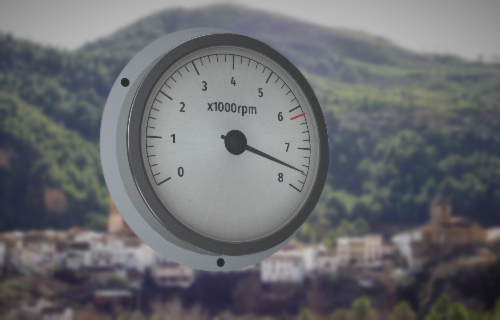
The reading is 7600 rpm
